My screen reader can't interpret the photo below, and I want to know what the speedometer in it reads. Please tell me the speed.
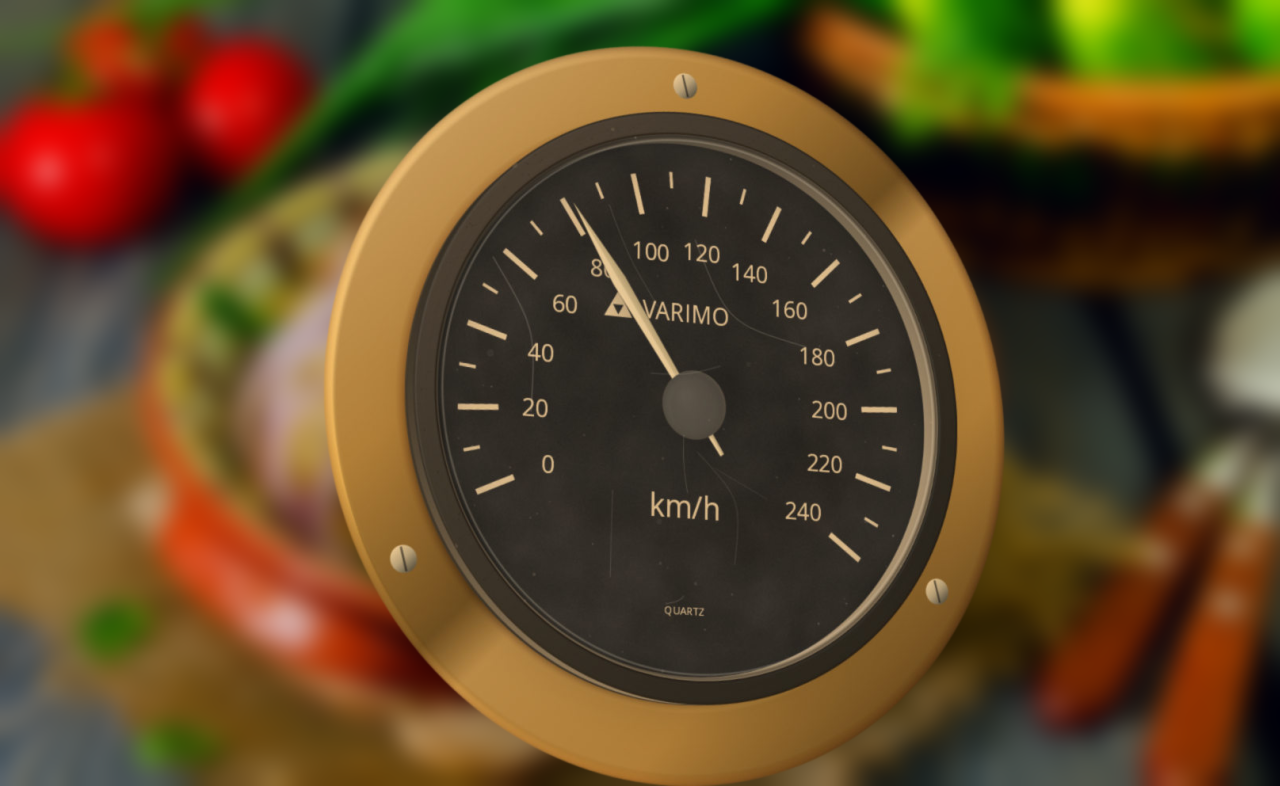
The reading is 80 km/h
